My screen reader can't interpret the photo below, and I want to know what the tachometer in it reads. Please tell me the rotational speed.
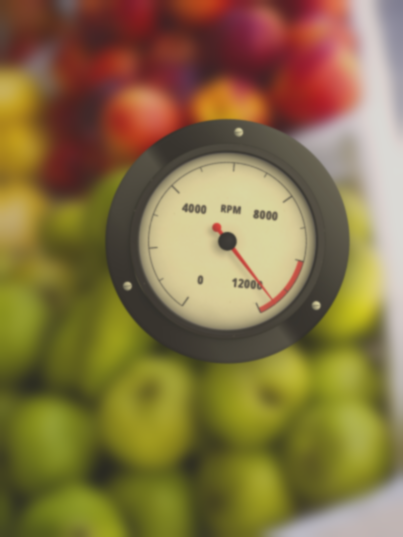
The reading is 11500 rpm
